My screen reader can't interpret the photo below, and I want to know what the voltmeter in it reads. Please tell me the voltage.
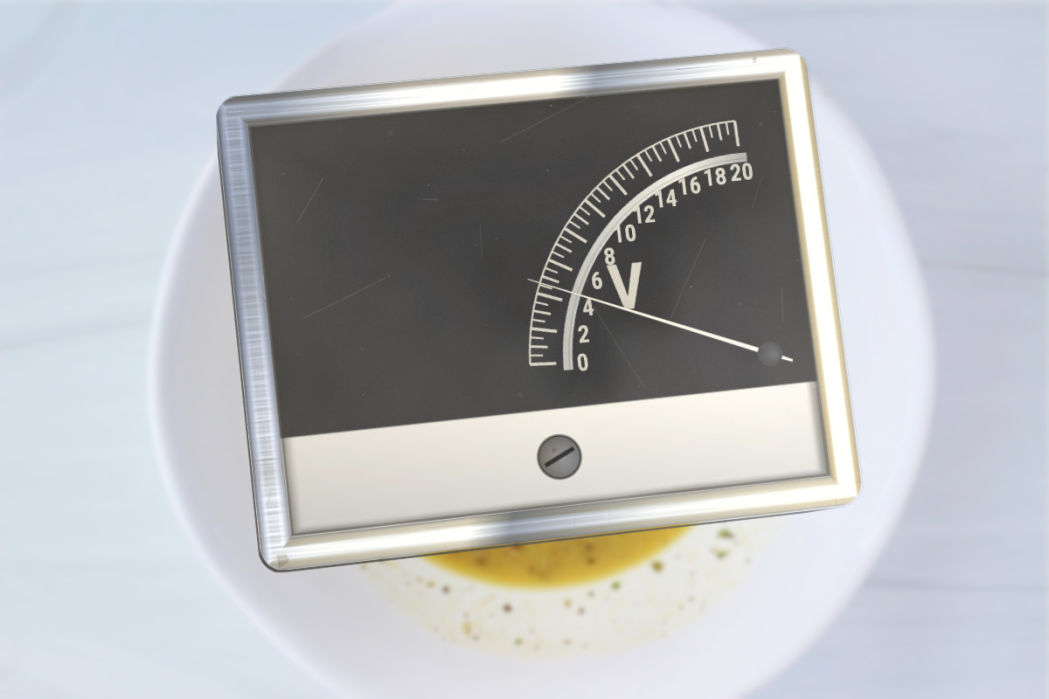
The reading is 4.5 V
